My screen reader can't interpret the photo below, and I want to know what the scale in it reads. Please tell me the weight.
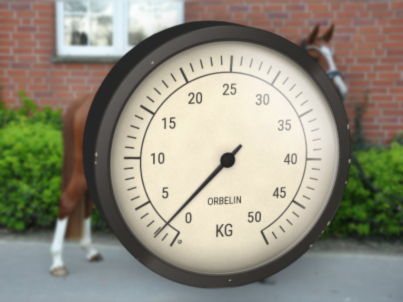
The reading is 2 kg
